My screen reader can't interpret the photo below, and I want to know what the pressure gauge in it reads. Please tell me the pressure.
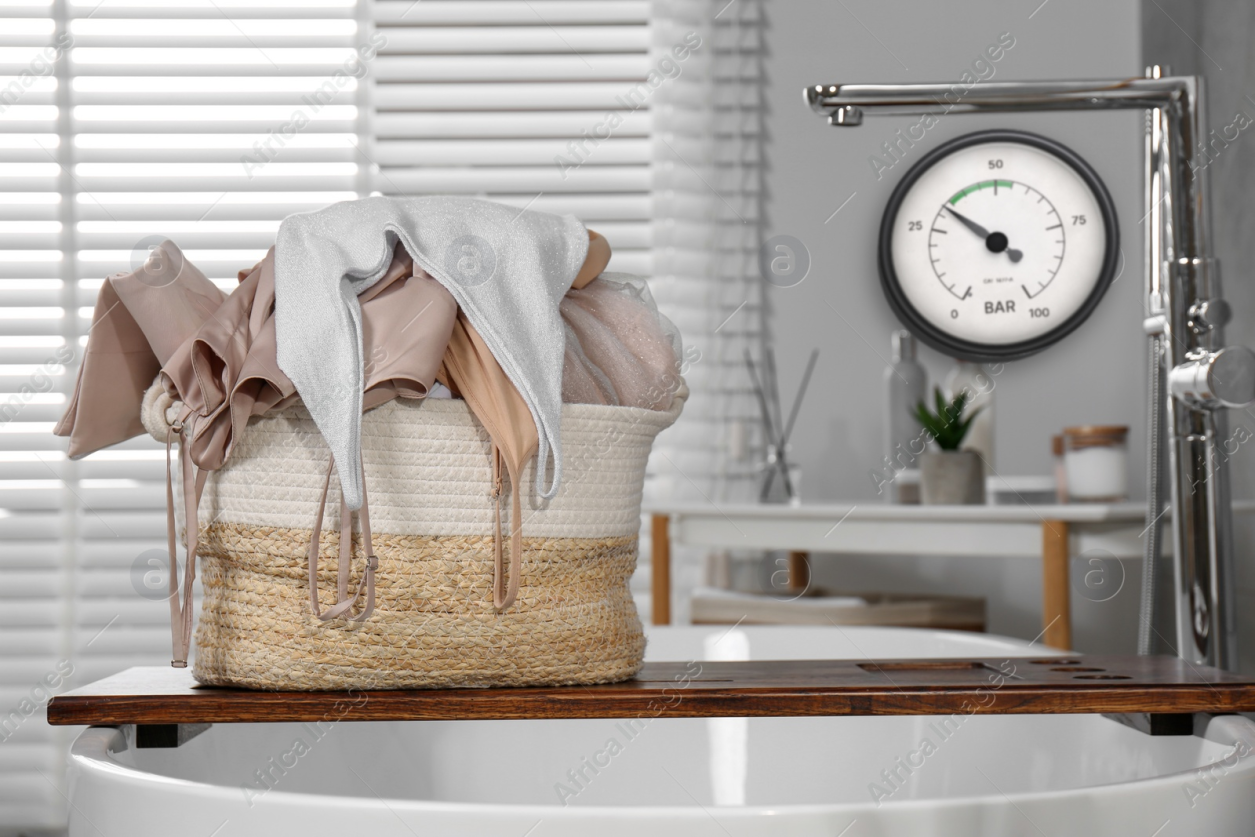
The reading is 32.5 bar
